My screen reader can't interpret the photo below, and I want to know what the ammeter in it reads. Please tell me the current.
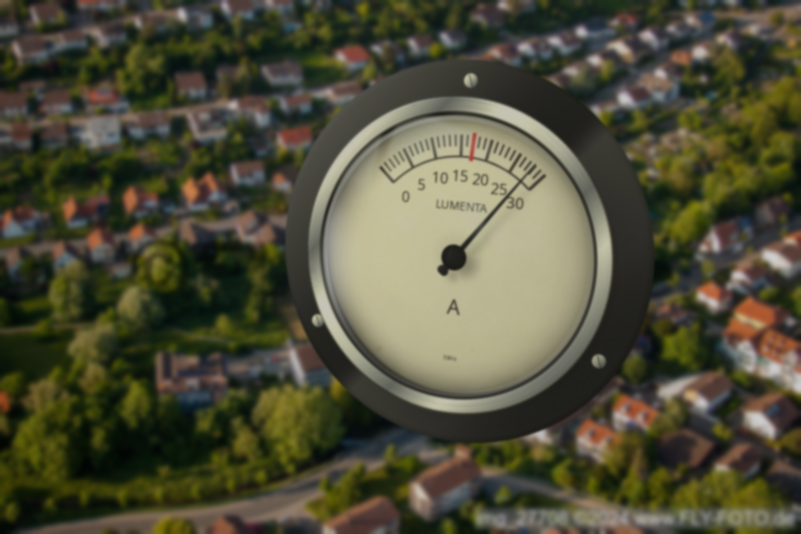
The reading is 28 A
